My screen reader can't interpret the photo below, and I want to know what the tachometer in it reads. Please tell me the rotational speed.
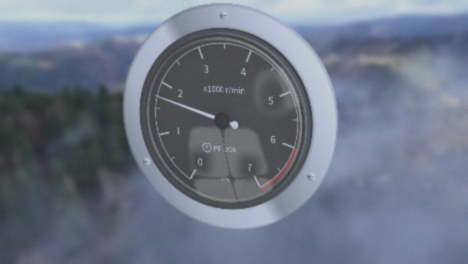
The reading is 1750 rpm
